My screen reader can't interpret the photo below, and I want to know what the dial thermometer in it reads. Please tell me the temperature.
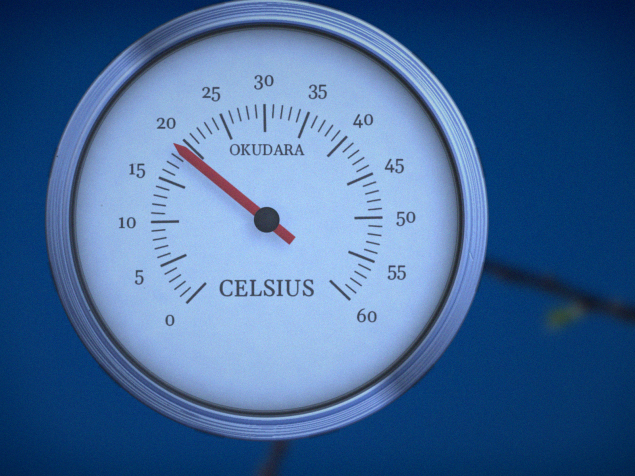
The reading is 19 °C
